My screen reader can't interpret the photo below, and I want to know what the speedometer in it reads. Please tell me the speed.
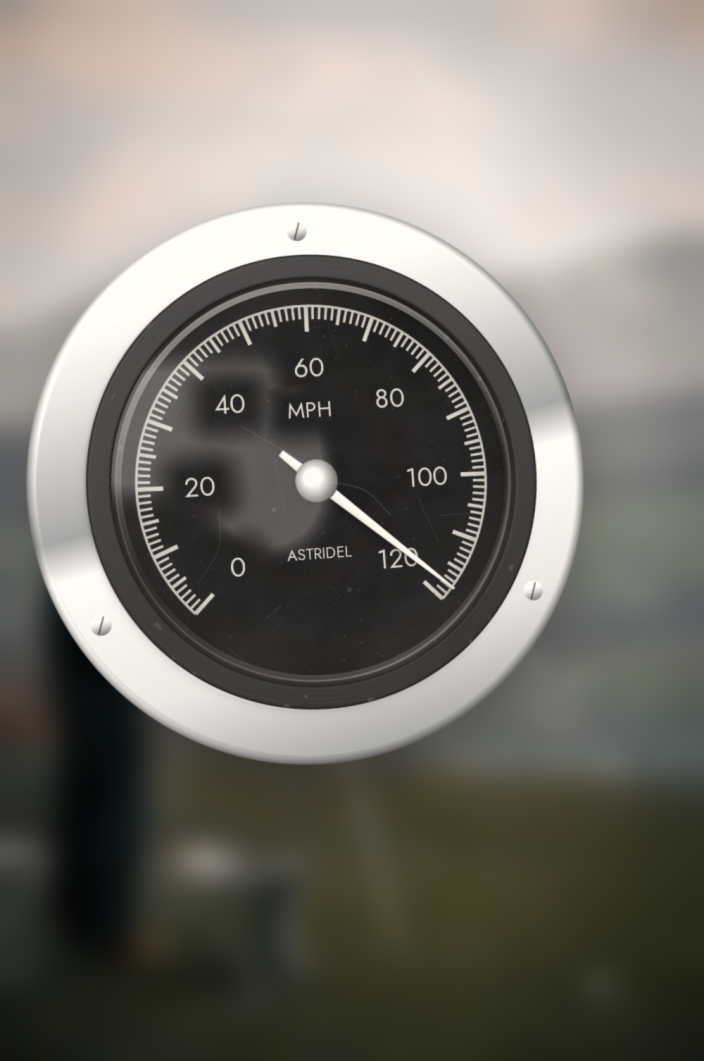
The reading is 118 mph
